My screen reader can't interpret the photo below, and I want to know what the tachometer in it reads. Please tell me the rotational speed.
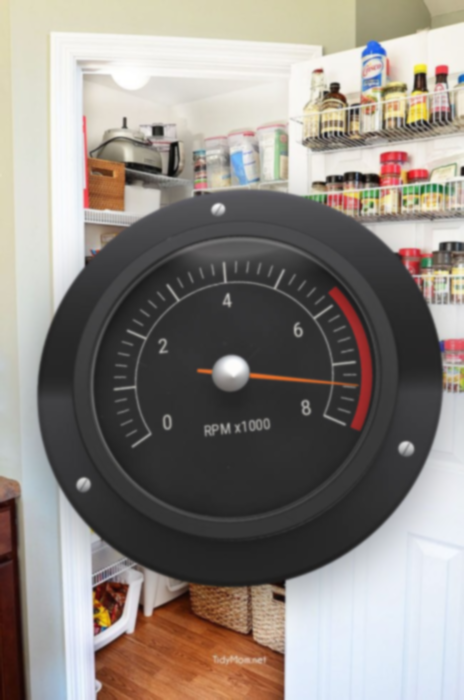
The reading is 7400 rpm
